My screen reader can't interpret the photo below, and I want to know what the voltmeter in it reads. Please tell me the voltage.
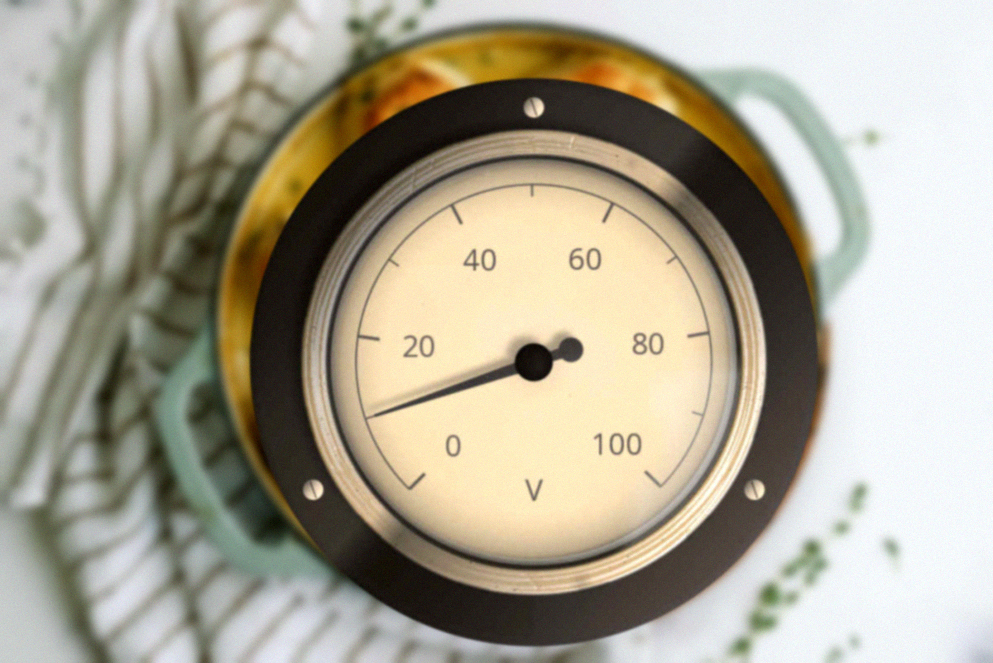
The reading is 10 V
